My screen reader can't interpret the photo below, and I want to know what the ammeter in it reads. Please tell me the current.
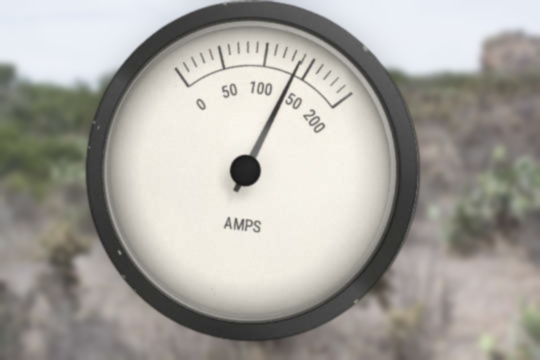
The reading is 140 A
